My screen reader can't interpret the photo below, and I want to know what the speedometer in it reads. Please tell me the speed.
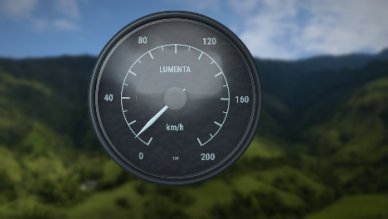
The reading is 10 km/h
